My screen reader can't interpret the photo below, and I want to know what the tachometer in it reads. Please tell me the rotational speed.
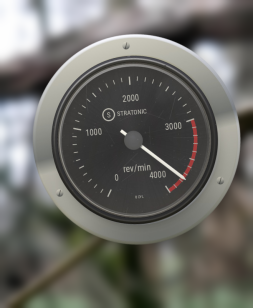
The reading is 3750 rpm
